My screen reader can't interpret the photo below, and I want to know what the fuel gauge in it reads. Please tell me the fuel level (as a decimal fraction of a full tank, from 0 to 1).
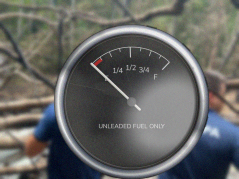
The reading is 0
